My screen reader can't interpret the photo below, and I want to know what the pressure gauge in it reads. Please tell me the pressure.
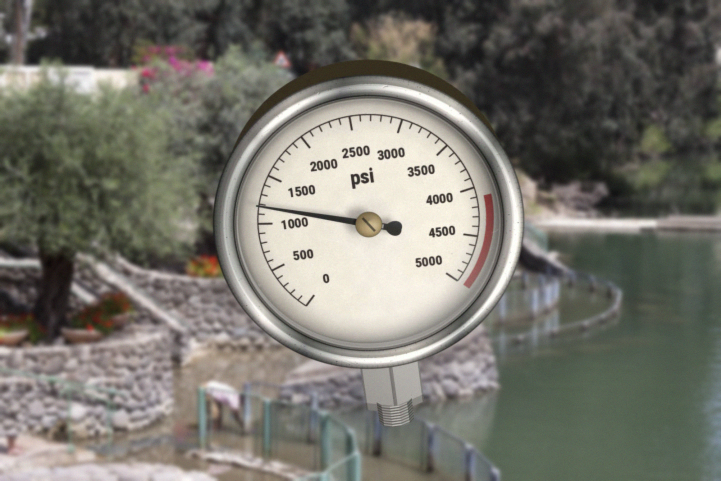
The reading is 1200 psi
